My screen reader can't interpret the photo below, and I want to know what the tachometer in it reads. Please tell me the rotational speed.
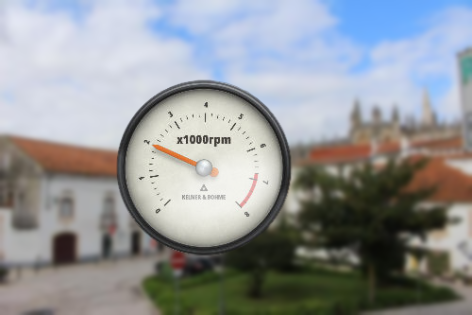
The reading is 2000 rpm
